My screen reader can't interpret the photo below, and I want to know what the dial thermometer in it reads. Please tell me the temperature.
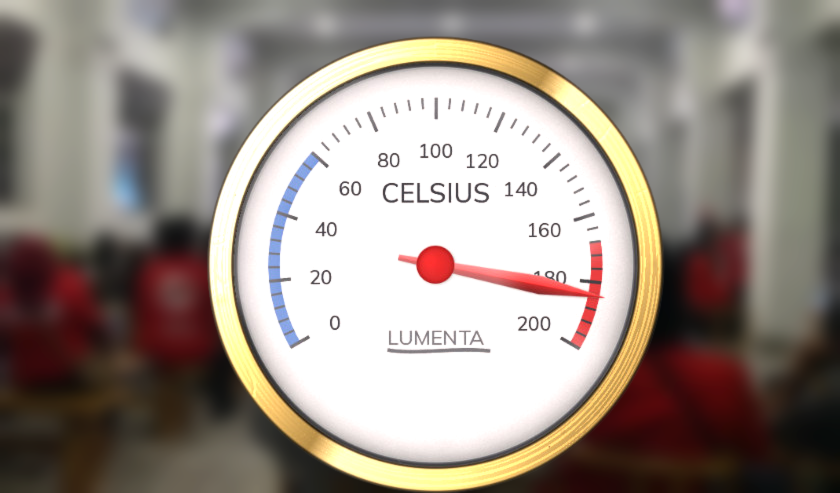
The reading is 184 °C
